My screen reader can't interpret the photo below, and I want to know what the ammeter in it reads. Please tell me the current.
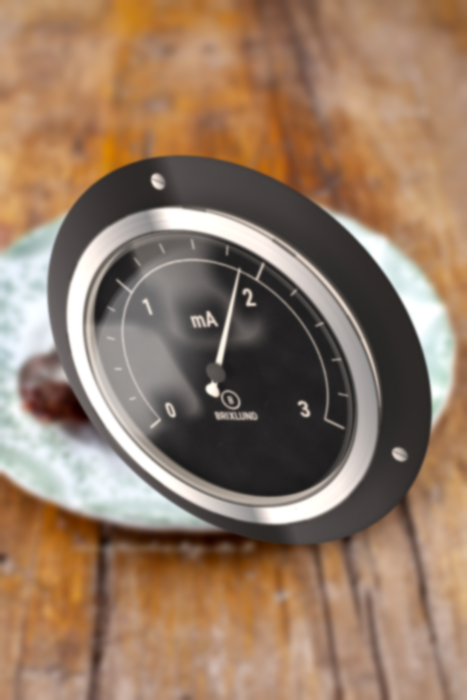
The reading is 1.9 mA
